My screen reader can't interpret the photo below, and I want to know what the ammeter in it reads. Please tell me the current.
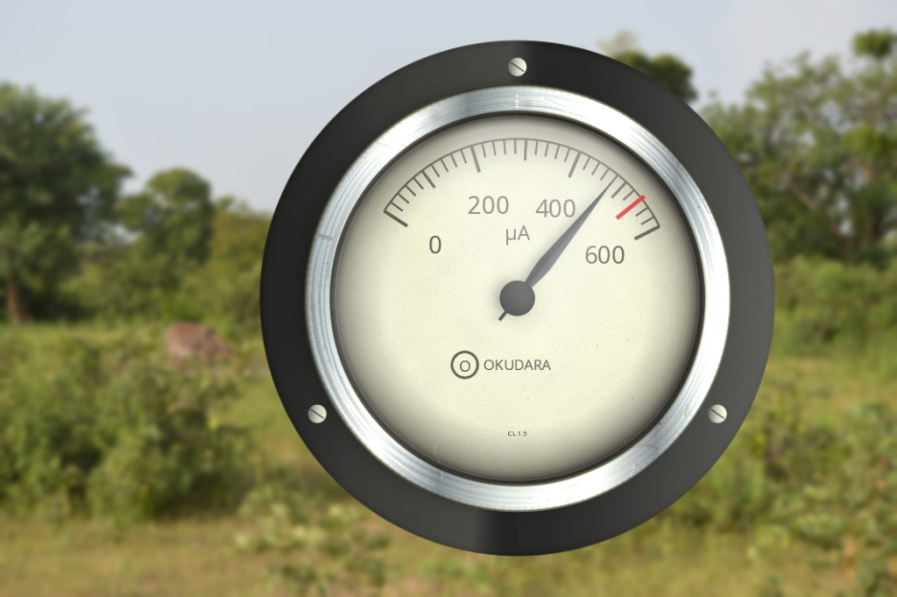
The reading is 480 µA
